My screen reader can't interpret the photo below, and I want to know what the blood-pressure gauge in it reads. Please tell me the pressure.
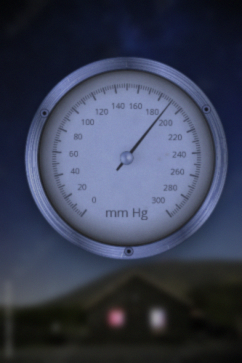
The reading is 190 mmHg
